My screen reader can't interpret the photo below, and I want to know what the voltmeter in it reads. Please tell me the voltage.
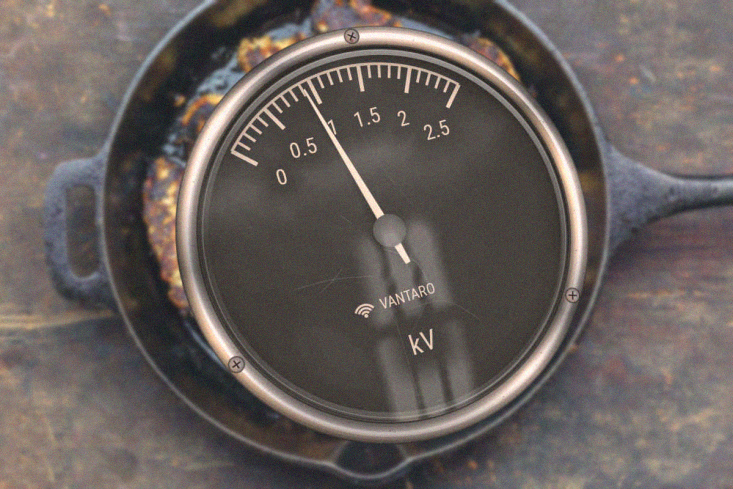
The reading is 0.9 kV
